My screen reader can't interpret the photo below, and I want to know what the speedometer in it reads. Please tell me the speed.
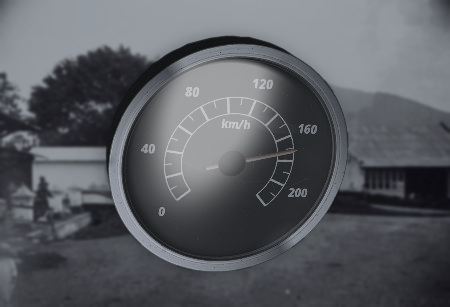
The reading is 170 km/h
